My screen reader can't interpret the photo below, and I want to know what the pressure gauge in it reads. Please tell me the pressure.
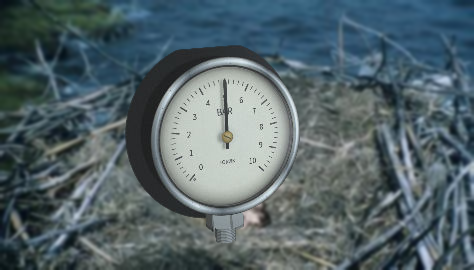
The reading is 5 bar
